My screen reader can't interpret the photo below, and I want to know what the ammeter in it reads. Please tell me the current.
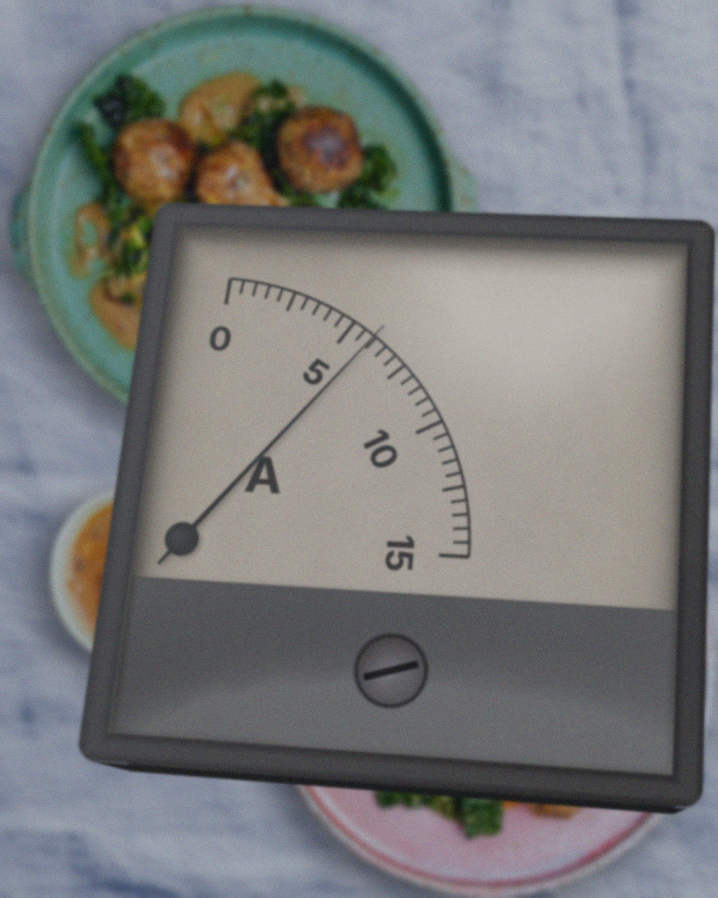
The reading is 6 A
